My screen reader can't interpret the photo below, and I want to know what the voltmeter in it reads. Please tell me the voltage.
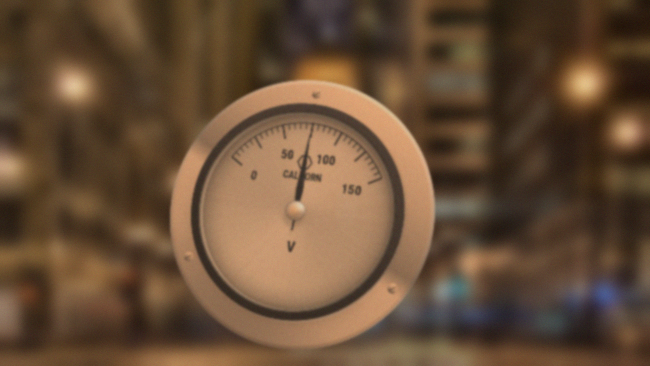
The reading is 75 V
